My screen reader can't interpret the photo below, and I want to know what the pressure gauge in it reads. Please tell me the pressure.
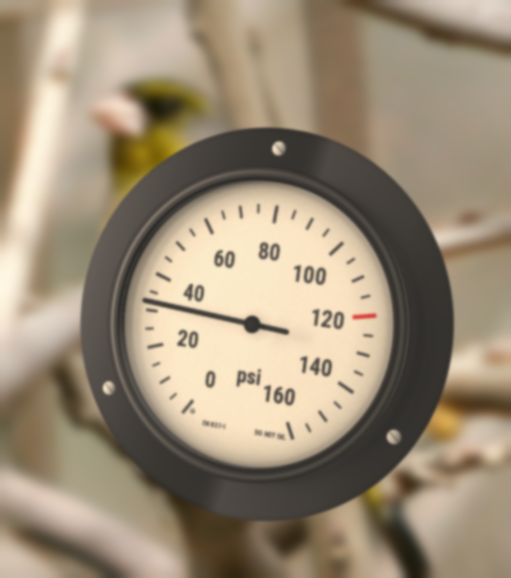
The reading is 32.5 psi
